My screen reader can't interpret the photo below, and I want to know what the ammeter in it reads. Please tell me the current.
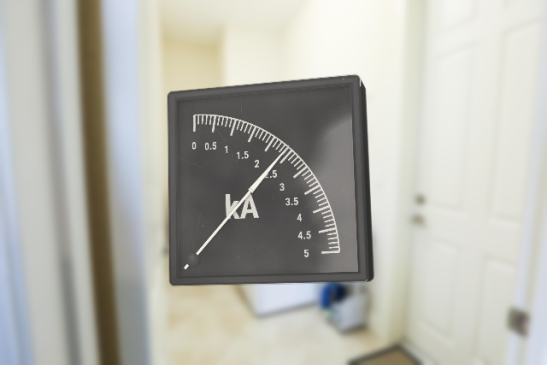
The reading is 2.4 kA
